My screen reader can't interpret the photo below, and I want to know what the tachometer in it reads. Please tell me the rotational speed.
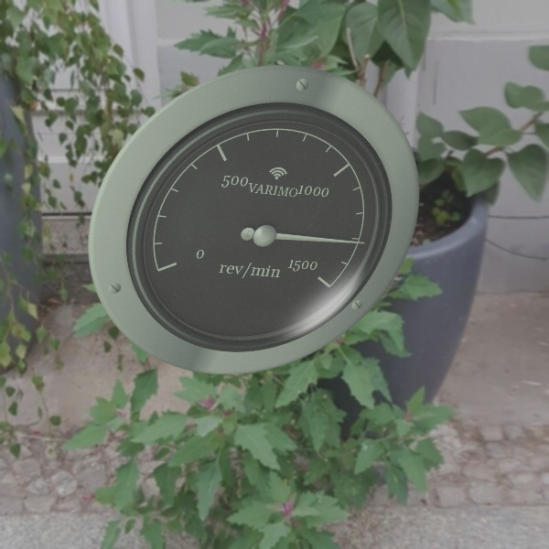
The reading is 1300 rpm
